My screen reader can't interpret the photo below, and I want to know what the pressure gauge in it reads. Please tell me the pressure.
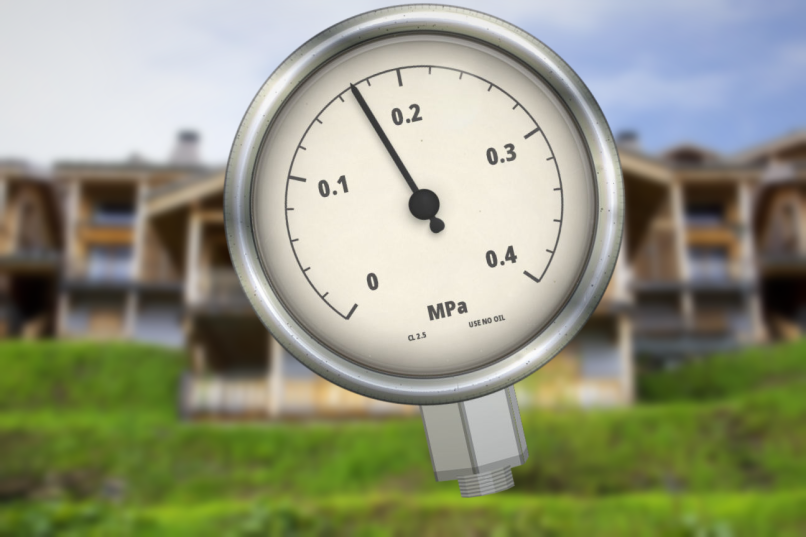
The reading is 0.17 MPa
